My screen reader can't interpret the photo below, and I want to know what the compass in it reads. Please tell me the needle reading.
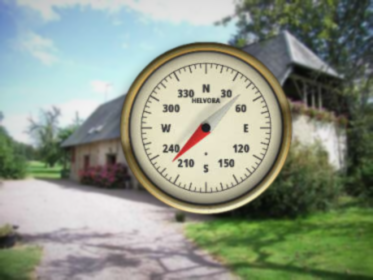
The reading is 225 °
